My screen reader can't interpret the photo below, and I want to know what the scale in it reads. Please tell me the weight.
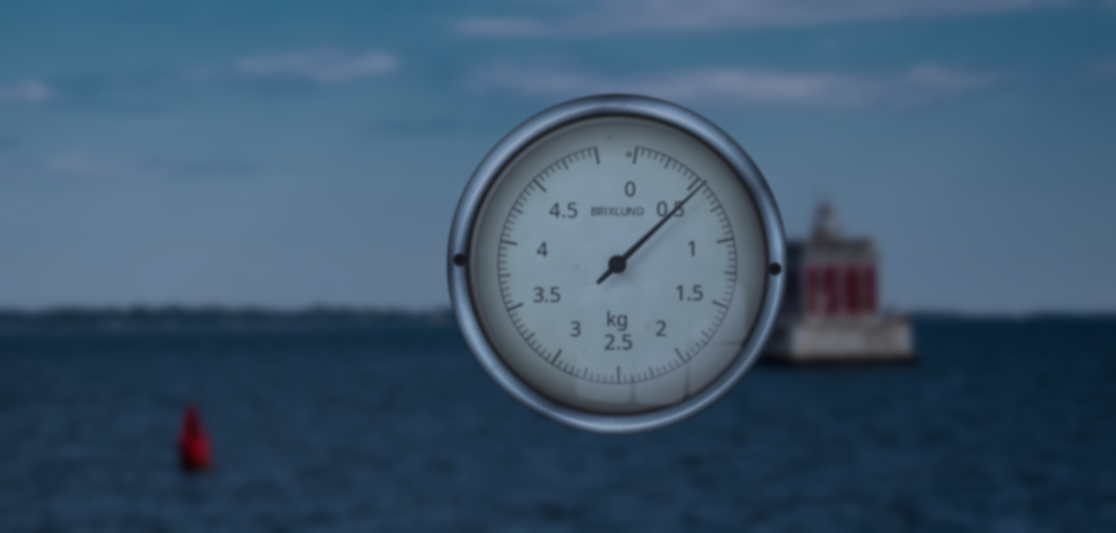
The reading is 0.55 kg
